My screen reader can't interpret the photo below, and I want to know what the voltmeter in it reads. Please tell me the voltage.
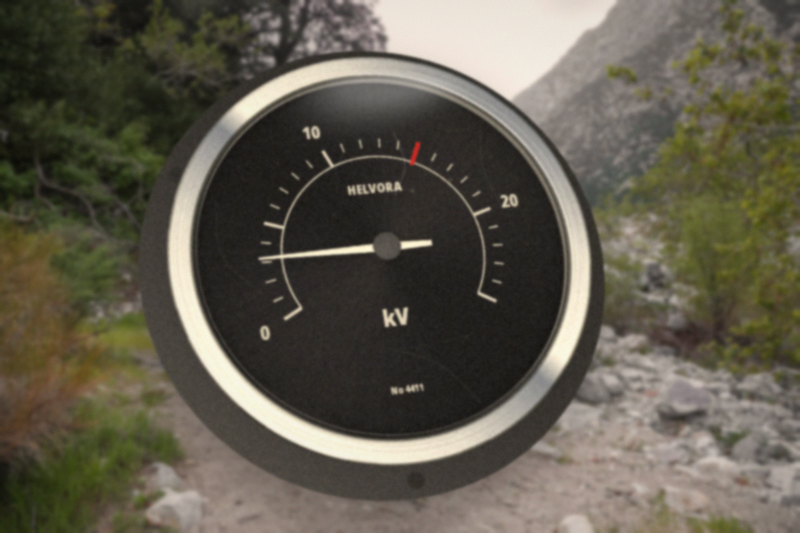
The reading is 3 kV
